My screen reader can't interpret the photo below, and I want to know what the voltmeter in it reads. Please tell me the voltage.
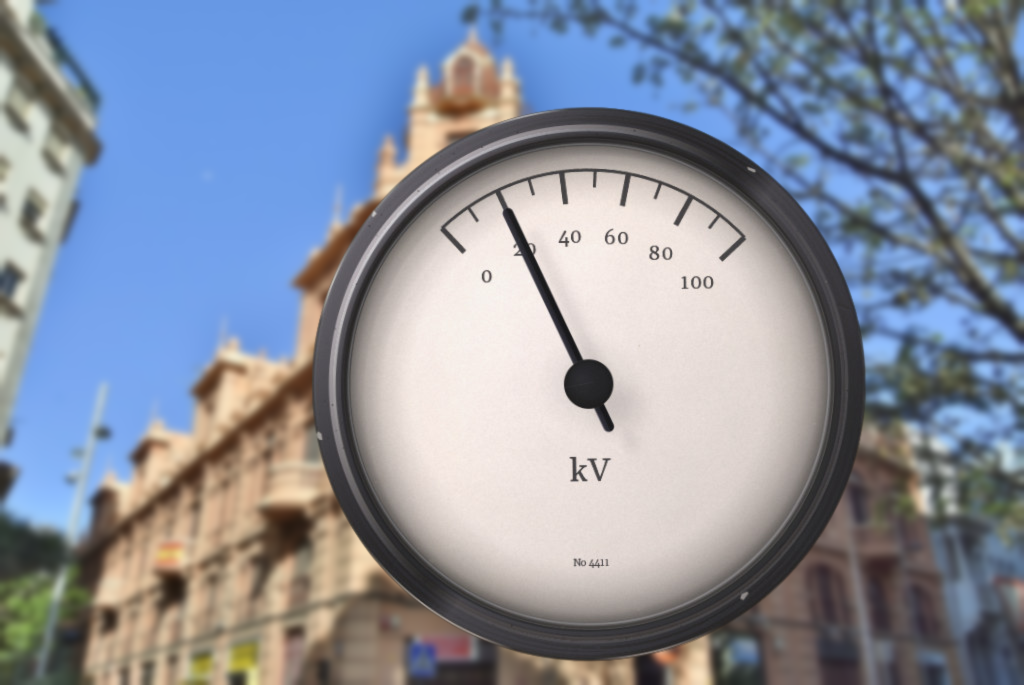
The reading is 20 kV
